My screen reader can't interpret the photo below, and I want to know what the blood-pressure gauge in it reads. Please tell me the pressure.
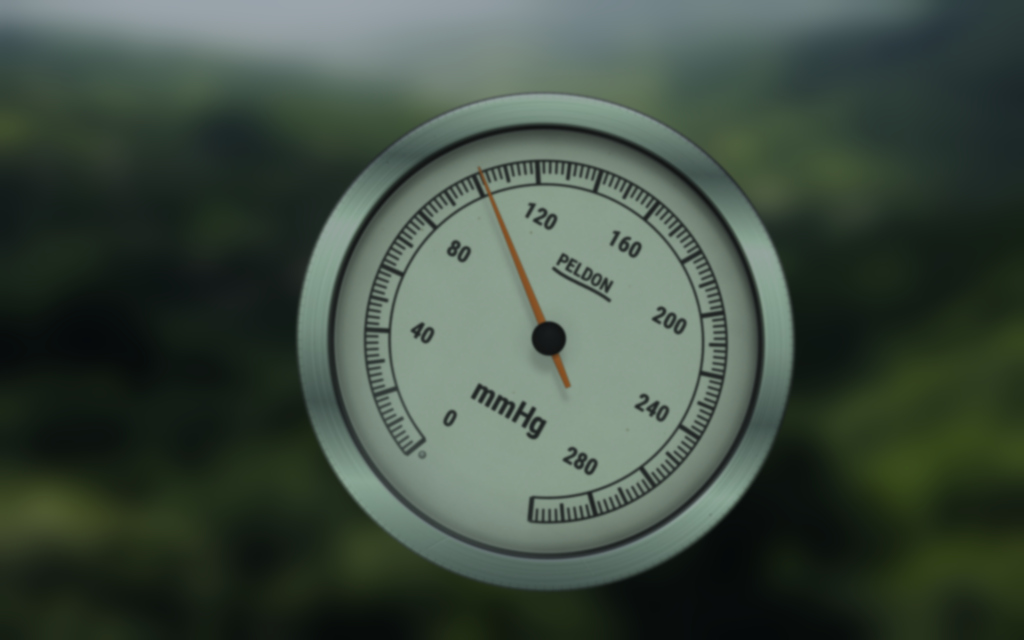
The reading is 102 mmHg
